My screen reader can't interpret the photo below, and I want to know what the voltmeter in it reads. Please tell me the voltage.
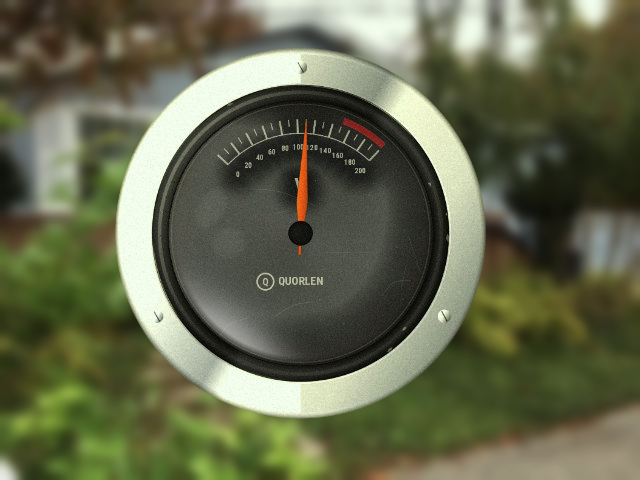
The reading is 110 V
